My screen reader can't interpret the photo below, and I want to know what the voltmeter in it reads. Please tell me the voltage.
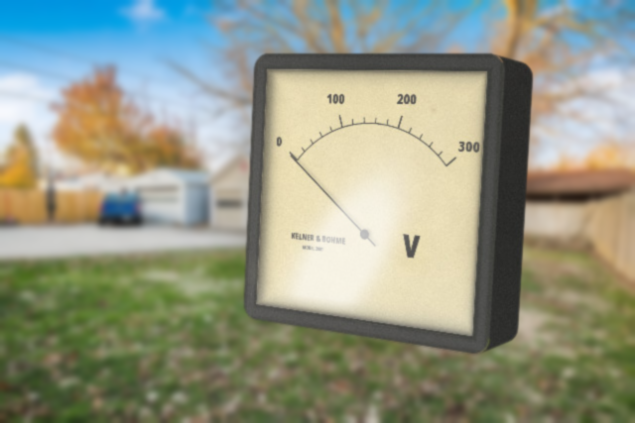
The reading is 0 V
